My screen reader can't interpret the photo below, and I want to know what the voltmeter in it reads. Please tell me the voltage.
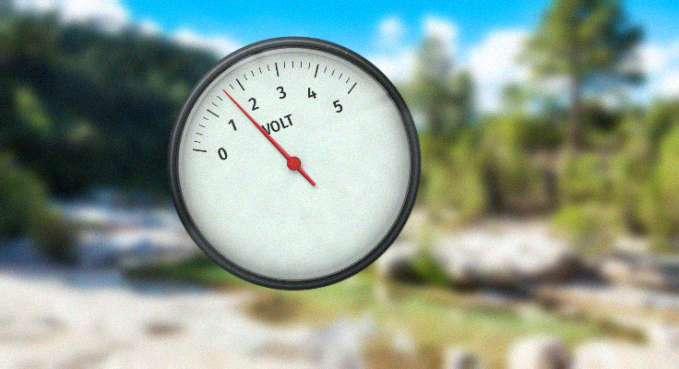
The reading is 1.6 V
